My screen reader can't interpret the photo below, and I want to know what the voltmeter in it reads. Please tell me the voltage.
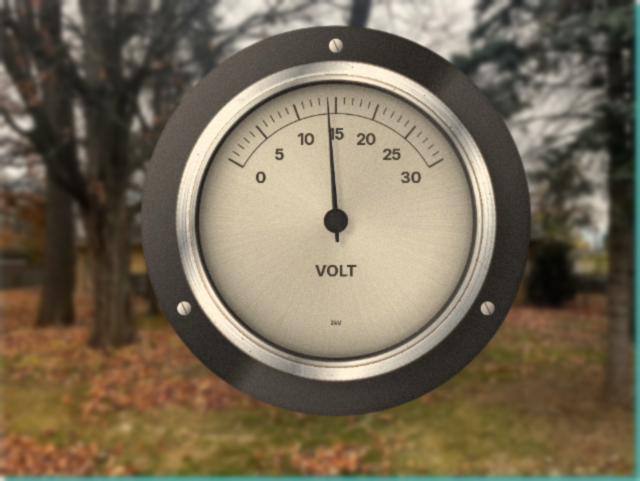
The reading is 14 V
